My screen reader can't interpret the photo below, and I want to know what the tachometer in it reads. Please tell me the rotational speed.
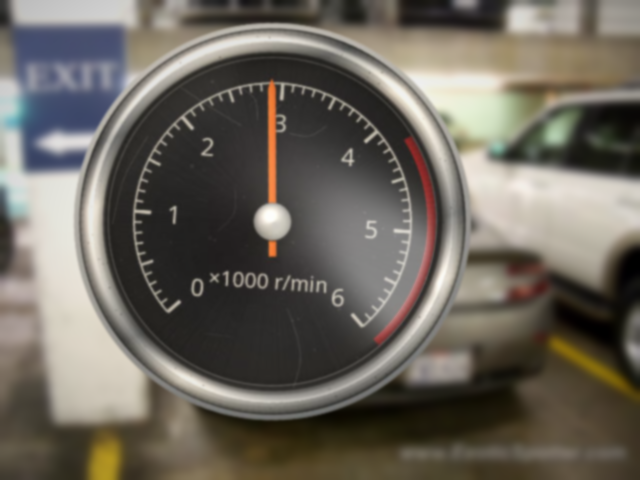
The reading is 2900 rpm
